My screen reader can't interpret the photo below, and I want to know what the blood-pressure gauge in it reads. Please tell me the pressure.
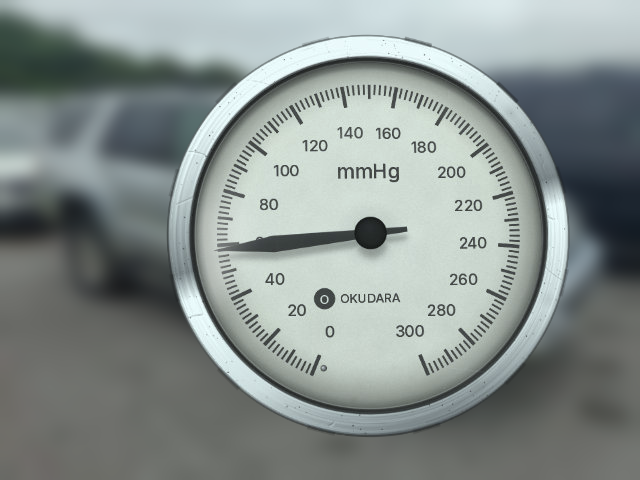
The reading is 58 mmHg
